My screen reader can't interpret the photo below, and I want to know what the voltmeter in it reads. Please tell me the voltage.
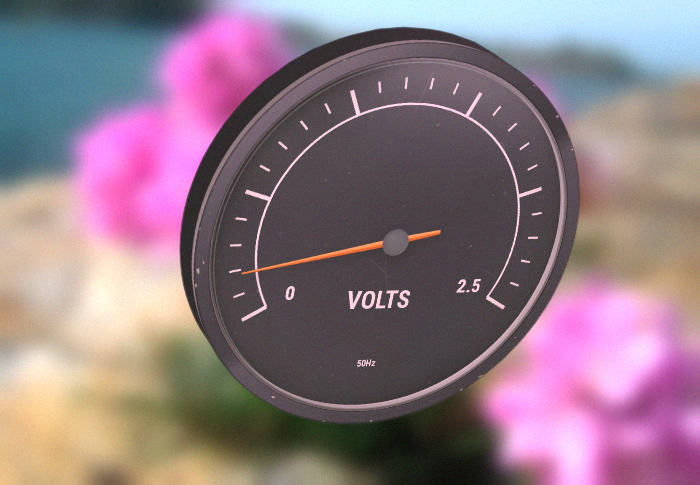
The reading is 0.2 V
